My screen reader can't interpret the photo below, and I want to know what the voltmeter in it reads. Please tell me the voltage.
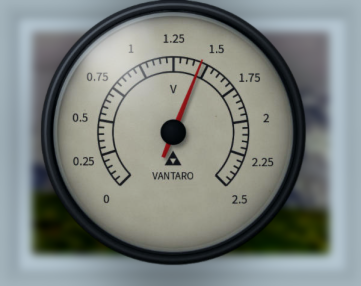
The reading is 1.45 V
